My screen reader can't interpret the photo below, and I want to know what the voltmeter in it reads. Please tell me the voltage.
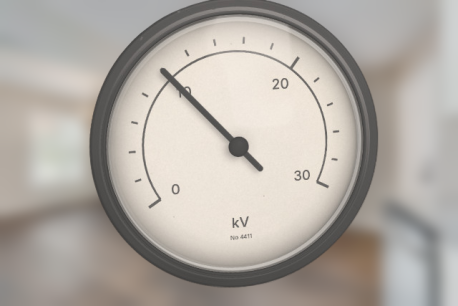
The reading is 10 kV
